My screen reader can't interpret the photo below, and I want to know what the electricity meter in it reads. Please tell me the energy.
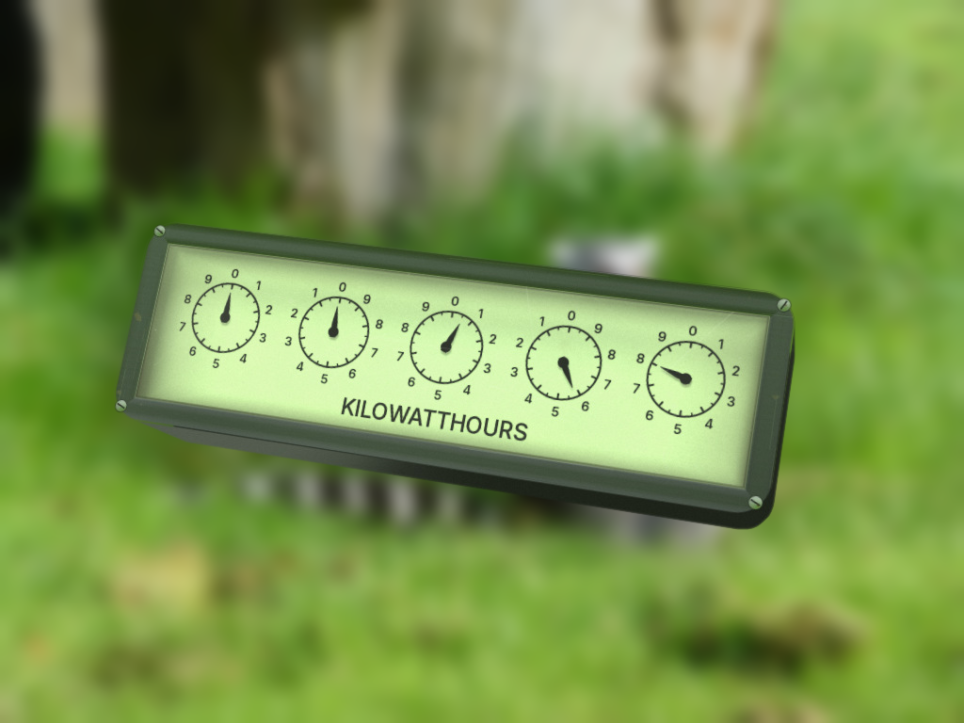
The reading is 58 kWh
